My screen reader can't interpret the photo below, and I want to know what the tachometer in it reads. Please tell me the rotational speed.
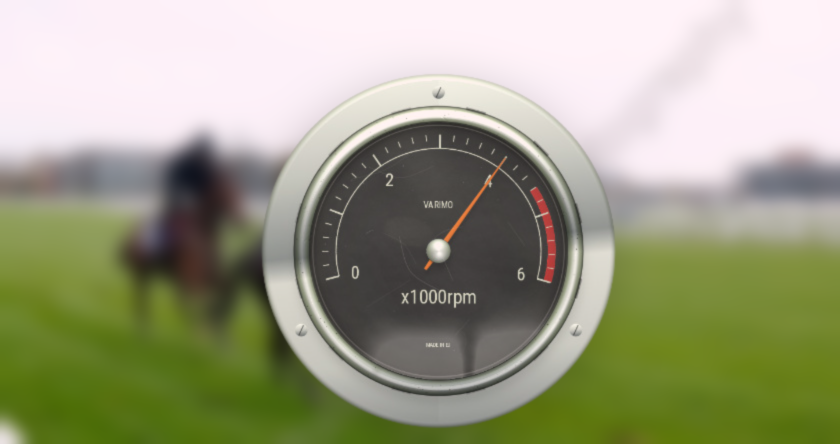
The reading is 4000 rpm
